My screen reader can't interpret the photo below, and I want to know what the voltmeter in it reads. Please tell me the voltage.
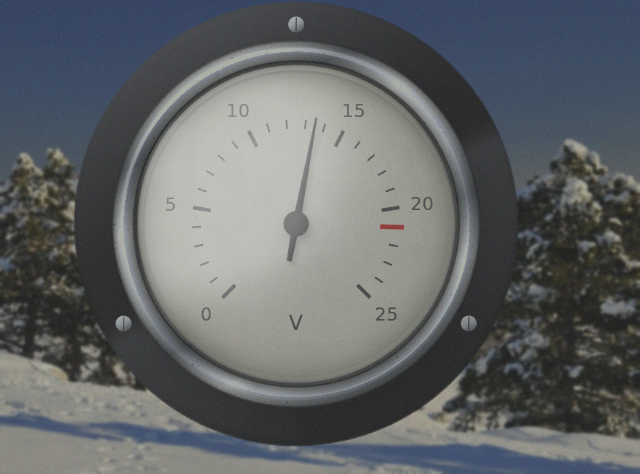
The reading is 13.5 V
